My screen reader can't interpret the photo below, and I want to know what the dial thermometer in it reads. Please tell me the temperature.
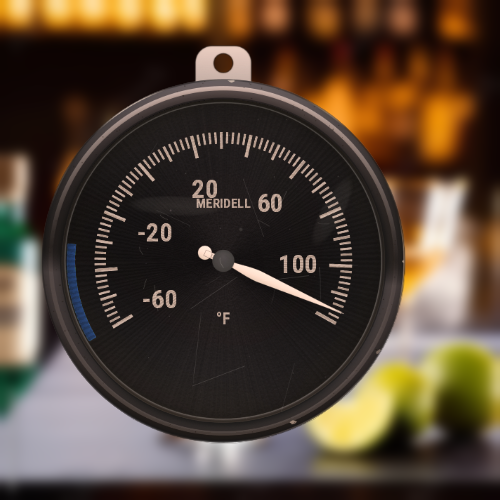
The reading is 116 °F
